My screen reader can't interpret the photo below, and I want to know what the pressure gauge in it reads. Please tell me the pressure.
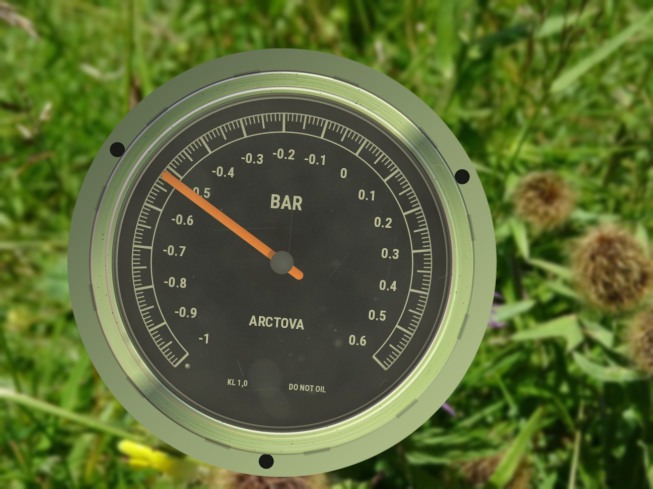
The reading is -0.52 bar
